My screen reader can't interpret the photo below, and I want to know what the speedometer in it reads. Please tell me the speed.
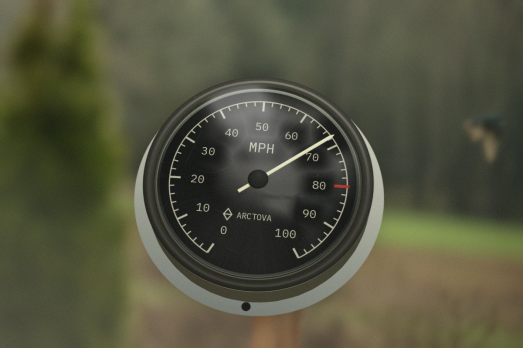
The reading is 68 mph
